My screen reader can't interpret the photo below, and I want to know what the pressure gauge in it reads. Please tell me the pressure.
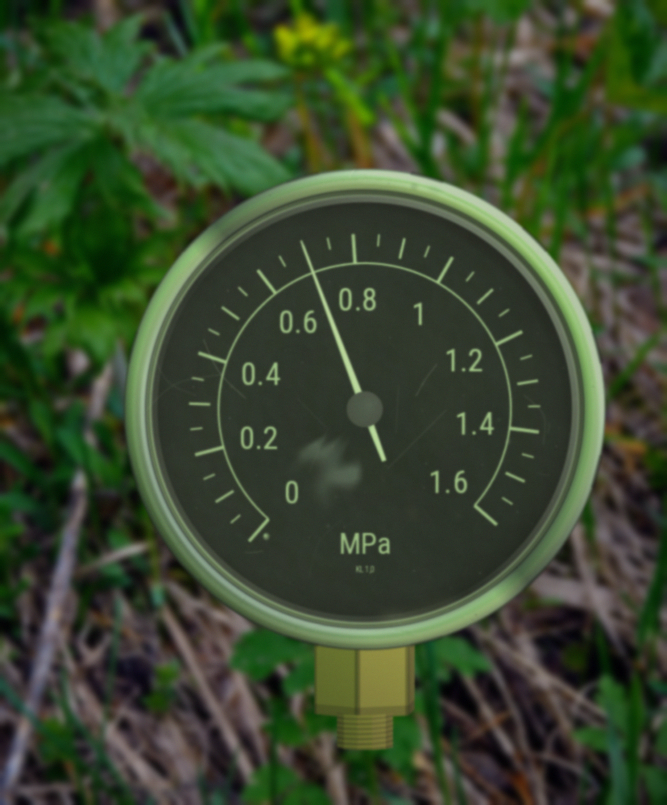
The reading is 0.7 MPa
